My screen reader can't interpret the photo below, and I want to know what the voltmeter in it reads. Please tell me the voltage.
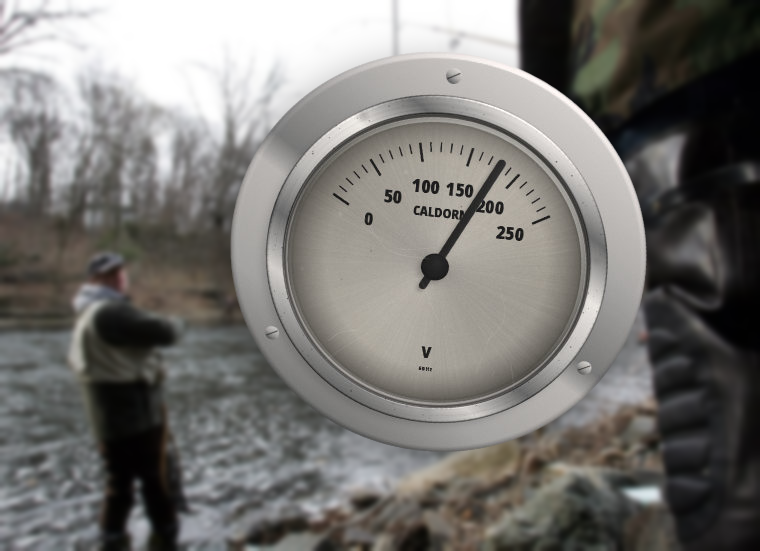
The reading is 180 V
